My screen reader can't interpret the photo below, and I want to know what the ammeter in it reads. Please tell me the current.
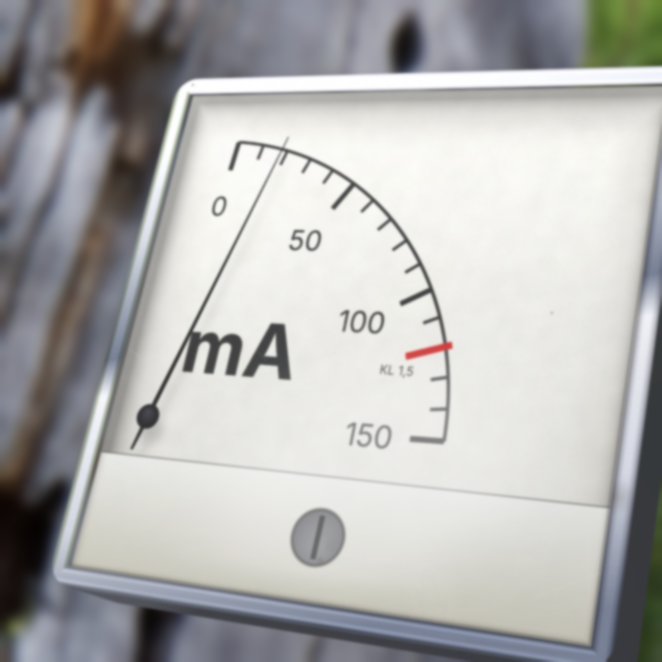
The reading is 20 mA
